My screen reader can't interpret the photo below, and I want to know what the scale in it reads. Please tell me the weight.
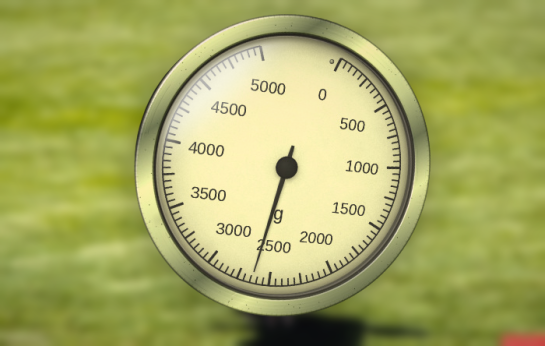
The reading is 2650 g
